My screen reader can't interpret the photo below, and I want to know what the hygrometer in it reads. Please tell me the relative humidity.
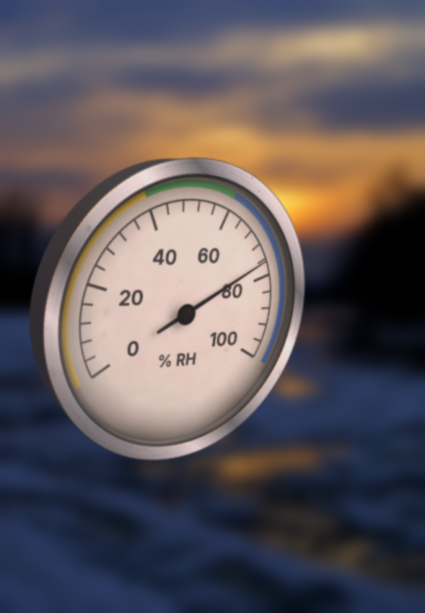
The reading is 76 %
